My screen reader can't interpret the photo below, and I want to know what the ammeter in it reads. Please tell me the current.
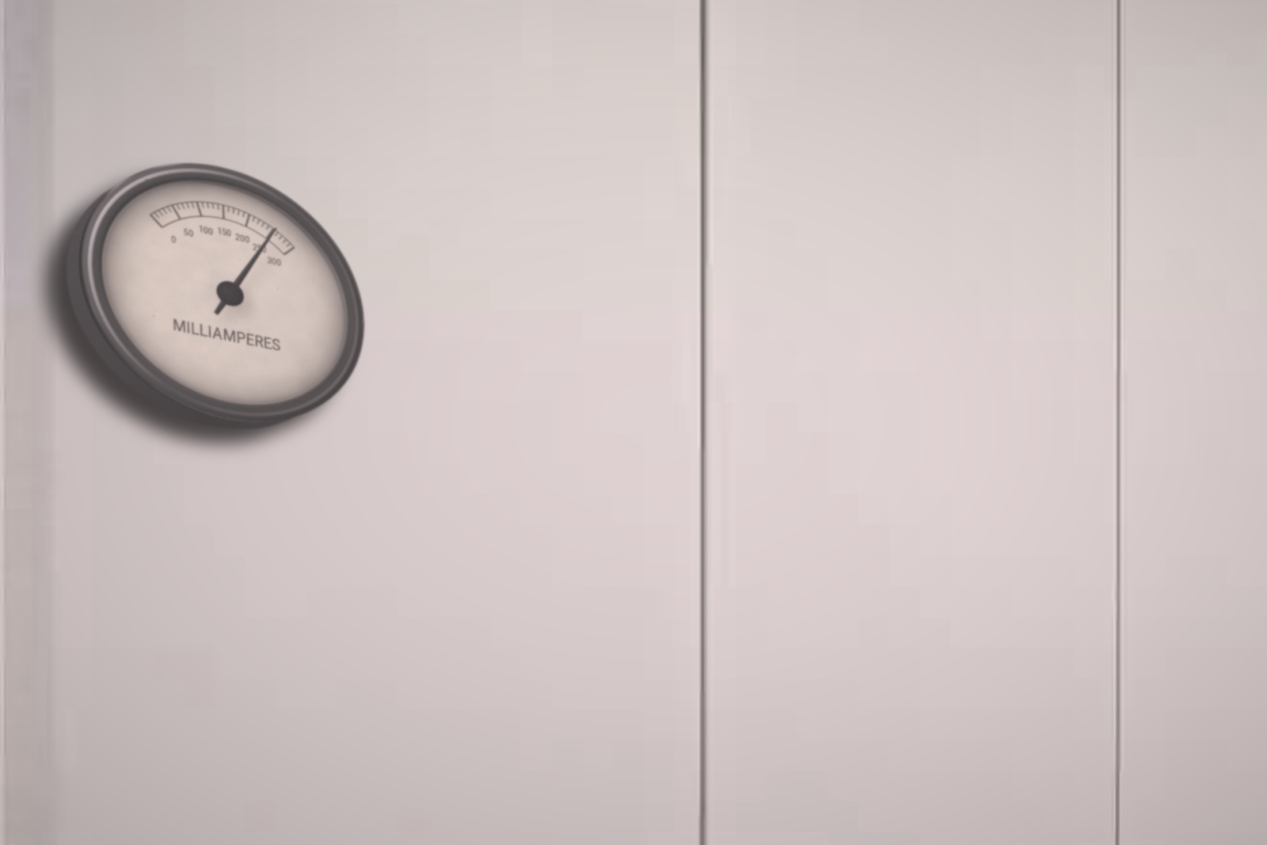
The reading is 250 mA
